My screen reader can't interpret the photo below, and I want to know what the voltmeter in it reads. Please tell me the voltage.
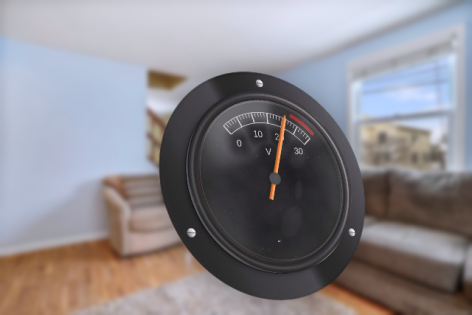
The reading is 20 V
